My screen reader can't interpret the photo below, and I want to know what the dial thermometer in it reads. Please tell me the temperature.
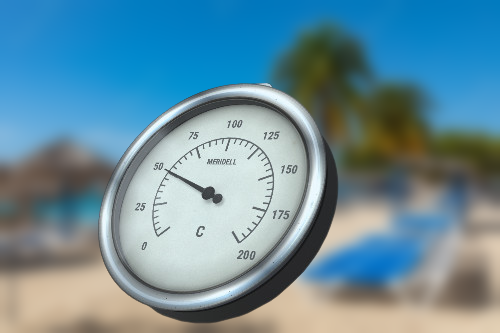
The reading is 50 °C
